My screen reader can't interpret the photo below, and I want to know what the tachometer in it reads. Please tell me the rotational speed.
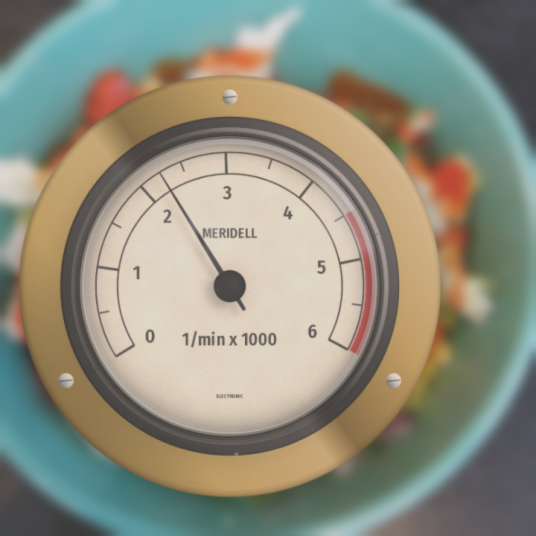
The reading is 2250 rpm
